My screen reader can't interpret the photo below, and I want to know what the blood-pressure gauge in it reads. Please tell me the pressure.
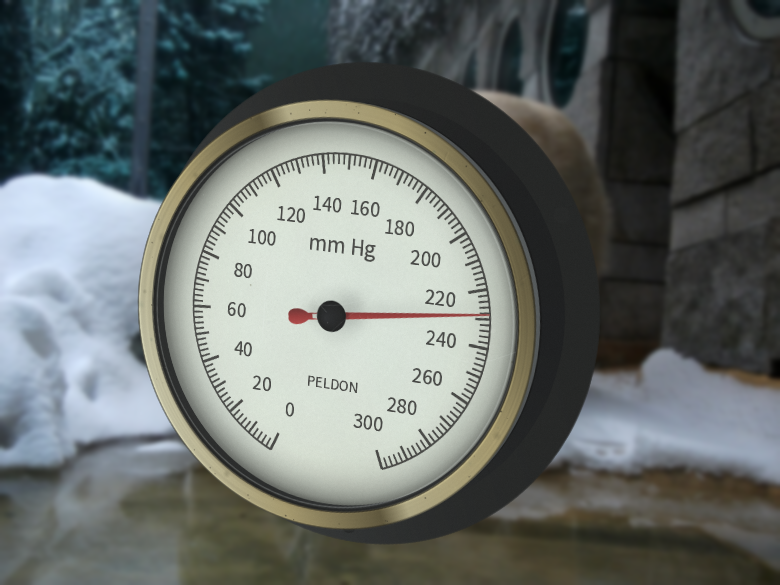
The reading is 228 mmHg
